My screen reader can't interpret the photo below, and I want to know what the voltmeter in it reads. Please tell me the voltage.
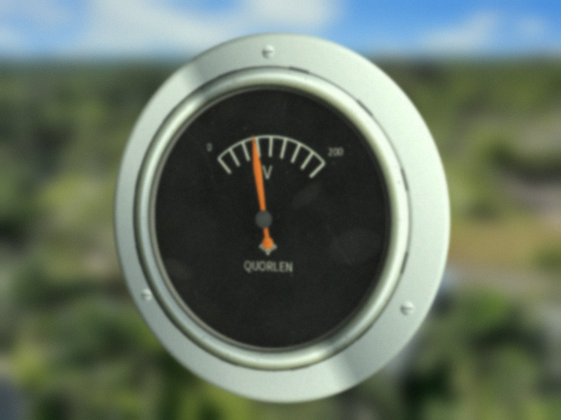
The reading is 75 V
